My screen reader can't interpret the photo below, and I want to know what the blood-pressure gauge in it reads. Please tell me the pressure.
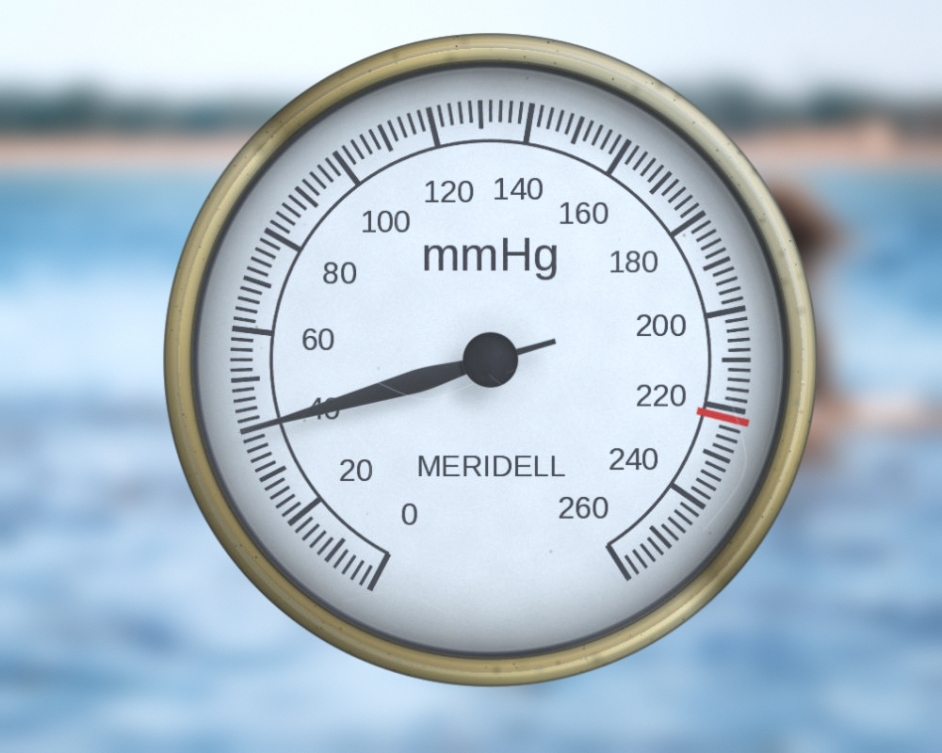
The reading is 40 mmHg
